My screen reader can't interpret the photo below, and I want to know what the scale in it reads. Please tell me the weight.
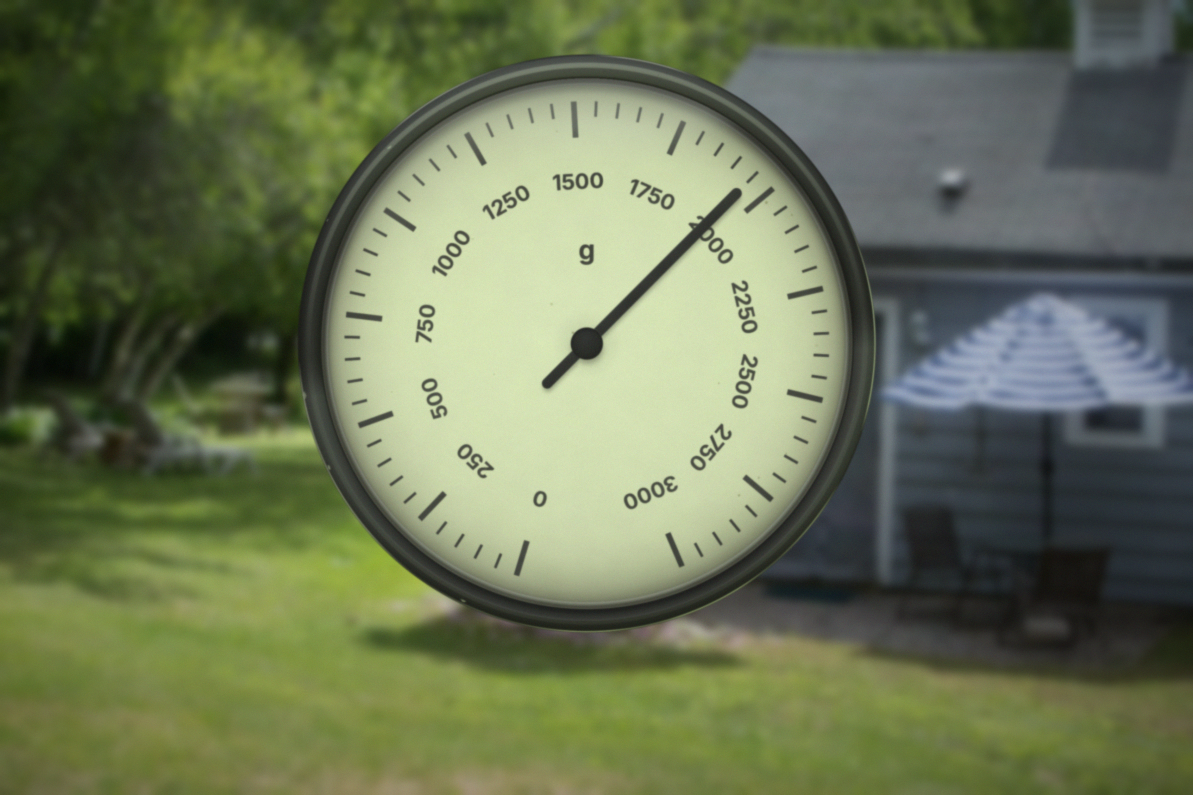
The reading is 1950 g
